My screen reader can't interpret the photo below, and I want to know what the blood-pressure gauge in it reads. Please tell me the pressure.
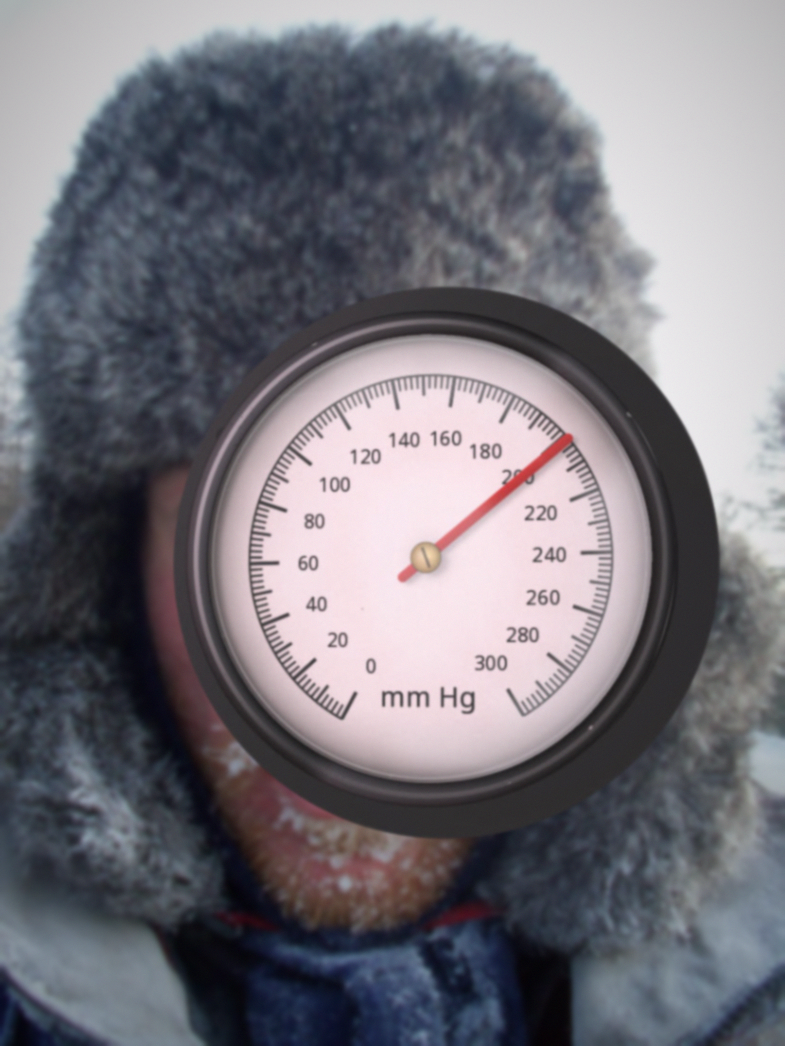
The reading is 202 mmHg
